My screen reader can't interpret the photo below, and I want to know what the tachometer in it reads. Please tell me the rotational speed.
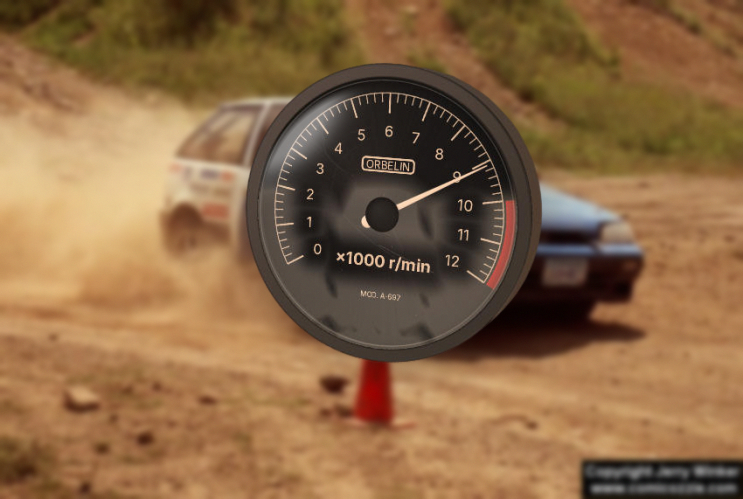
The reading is 9100 rpm
